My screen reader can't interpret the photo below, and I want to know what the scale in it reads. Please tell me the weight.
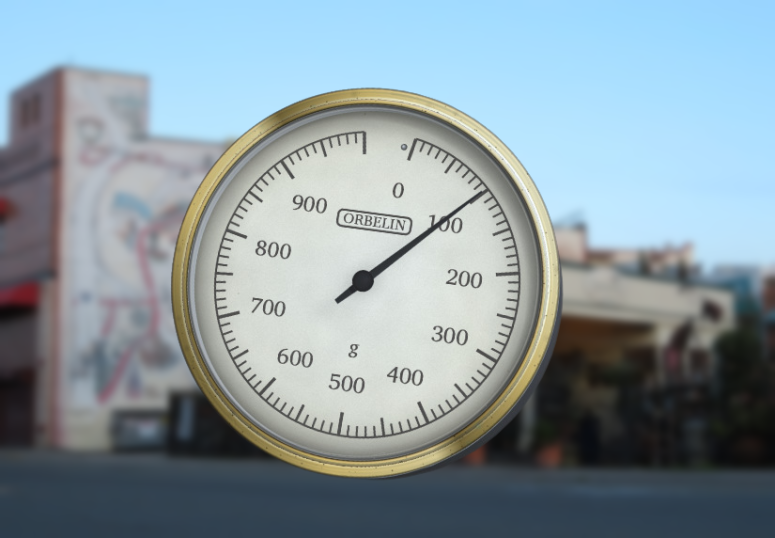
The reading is 100 g
